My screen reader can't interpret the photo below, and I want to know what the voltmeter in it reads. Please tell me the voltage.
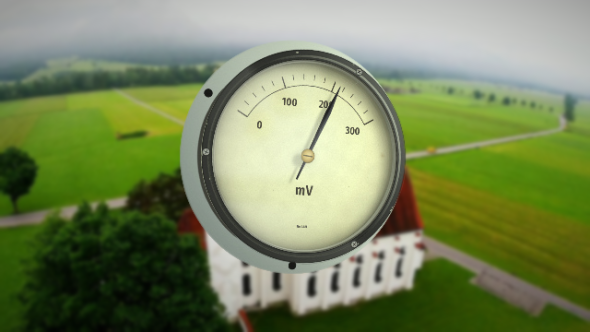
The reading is 210 mV
